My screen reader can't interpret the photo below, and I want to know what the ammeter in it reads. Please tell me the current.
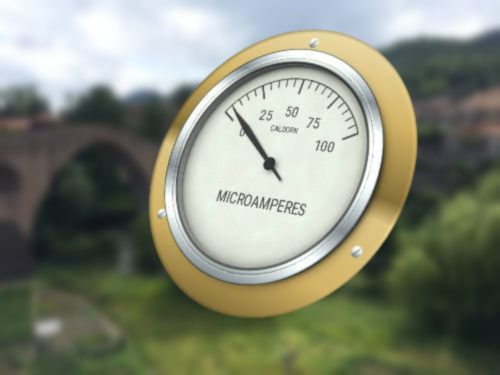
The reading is 5 µA
